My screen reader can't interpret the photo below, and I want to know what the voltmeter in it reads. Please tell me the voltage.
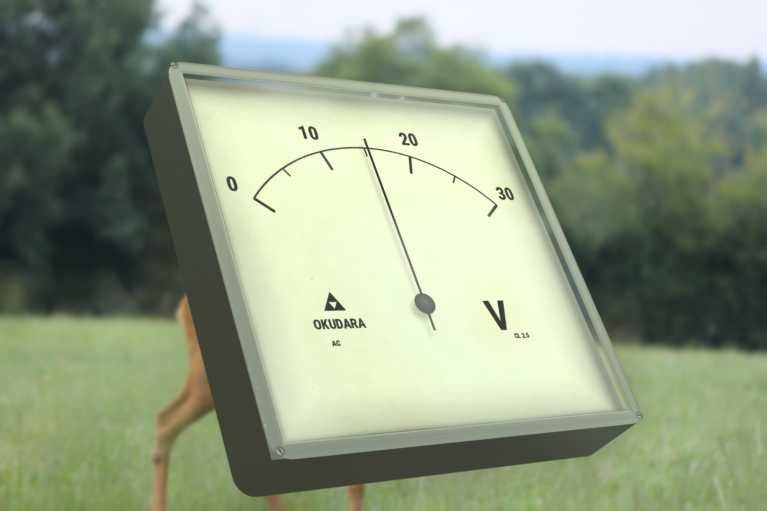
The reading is 15 V
